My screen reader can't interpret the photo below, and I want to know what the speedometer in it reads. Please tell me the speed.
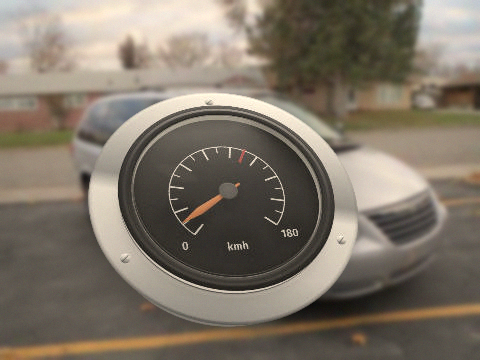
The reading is 10 km/h
